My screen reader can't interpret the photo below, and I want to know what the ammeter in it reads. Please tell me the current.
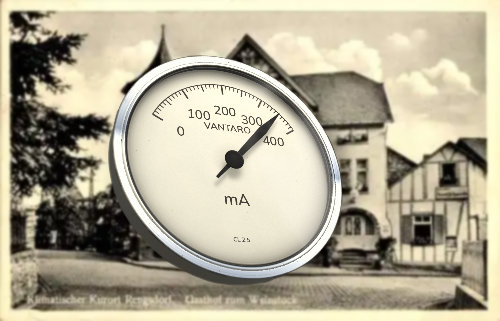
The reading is 350 mA
